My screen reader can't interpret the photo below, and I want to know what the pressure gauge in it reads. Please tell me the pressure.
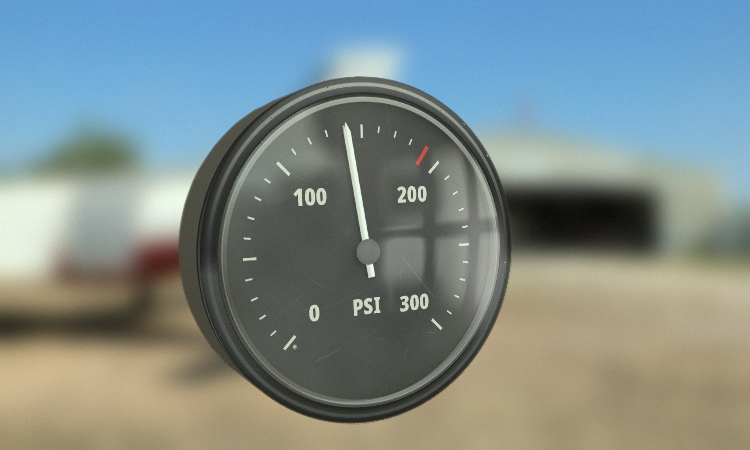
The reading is 140 psi
